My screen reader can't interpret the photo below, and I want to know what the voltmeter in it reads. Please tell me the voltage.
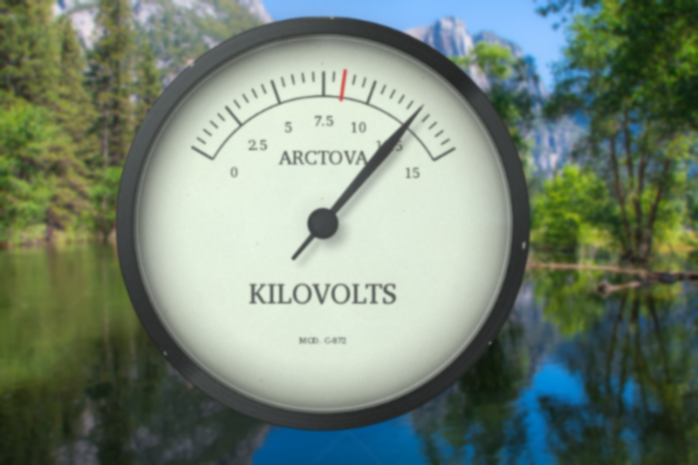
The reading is 12.5 kV
